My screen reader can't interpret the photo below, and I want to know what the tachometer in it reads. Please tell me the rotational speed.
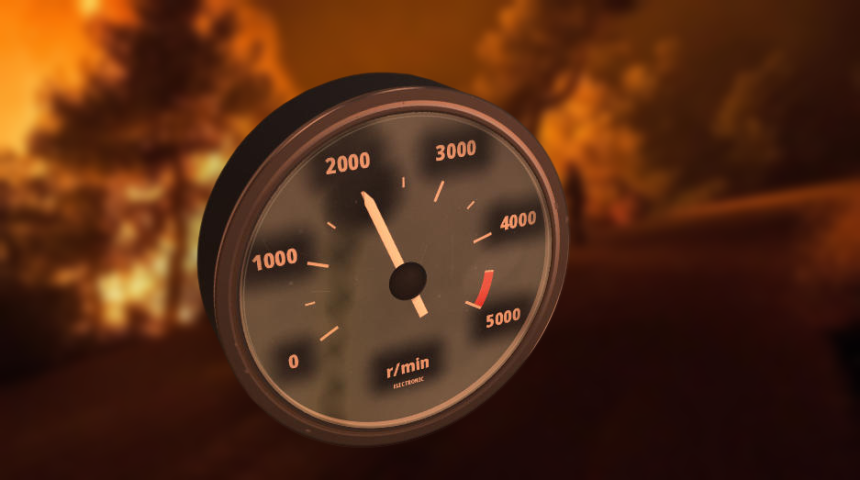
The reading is 2000 rpm
